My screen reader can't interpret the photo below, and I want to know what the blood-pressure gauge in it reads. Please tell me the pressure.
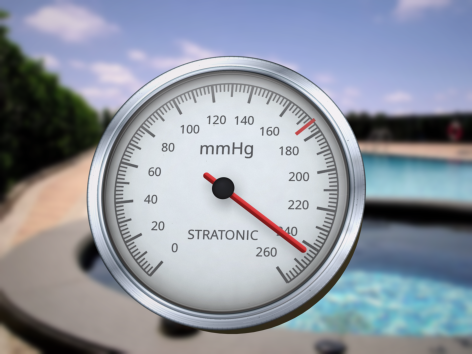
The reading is 244 mmHg
